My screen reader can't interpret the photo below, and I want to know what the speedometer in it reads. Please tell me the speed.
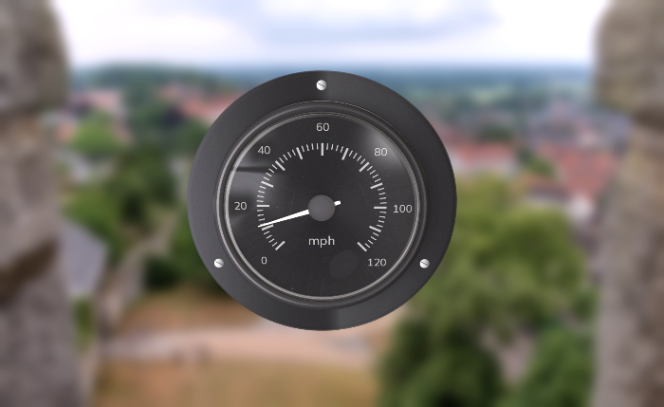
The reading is 12 mph
